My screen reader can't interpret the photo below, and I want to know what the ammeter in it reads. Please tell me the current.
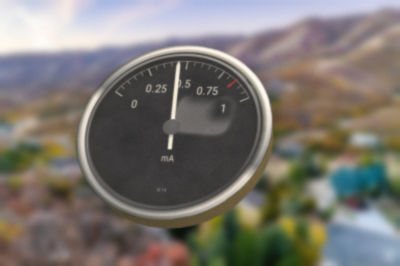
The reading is 0.45 mA
